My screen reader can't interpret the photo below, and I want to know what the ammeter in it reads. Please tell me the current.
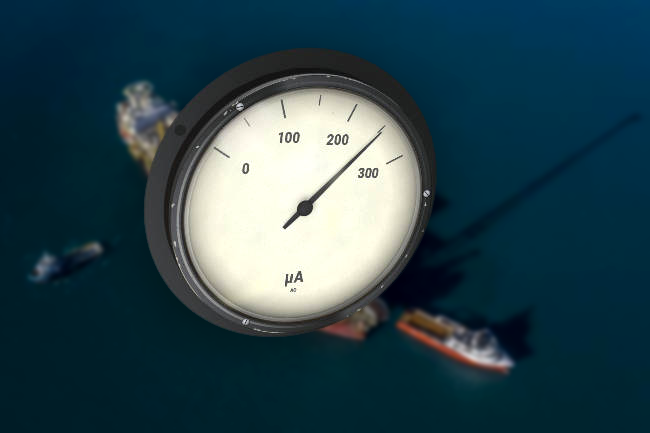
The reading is 250 µA
